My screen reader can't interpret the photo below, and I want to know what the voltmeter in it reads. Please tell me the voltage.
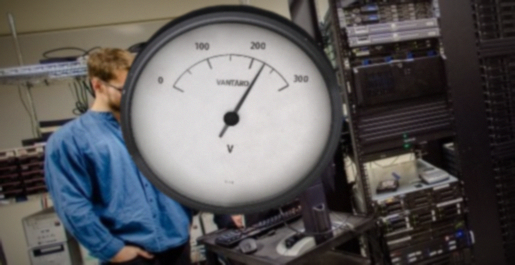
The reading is 225 V
